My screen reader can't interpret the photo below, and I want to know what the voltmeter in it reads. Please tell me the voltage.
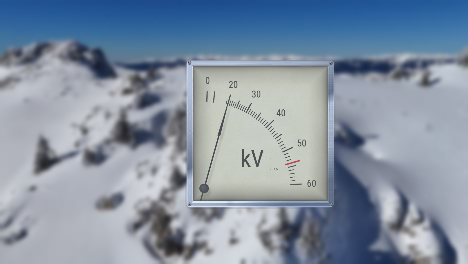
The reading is 20 kV
